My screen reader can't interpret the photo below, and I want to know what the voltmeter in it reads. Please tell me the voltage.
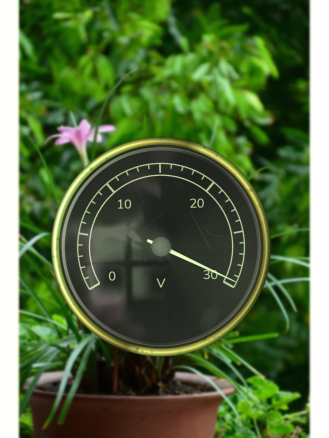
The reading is 29.5 V
